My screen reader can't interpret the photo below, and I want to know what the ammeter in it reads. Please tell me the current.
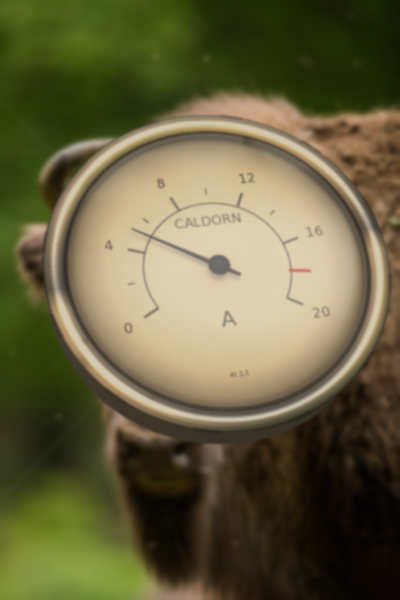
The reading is 5 A
